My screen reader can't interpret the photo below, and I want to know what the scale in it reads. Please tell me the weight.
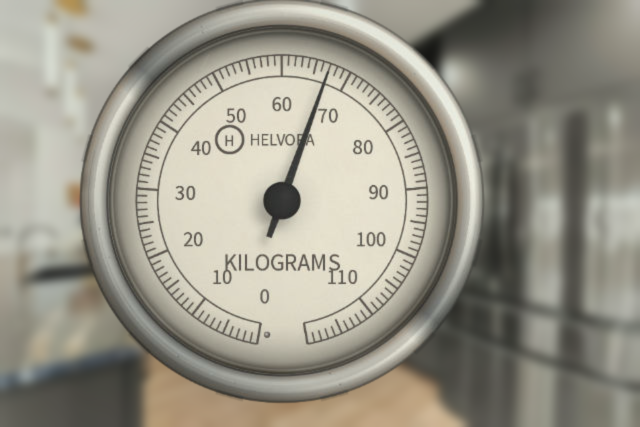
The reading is 67 kg
